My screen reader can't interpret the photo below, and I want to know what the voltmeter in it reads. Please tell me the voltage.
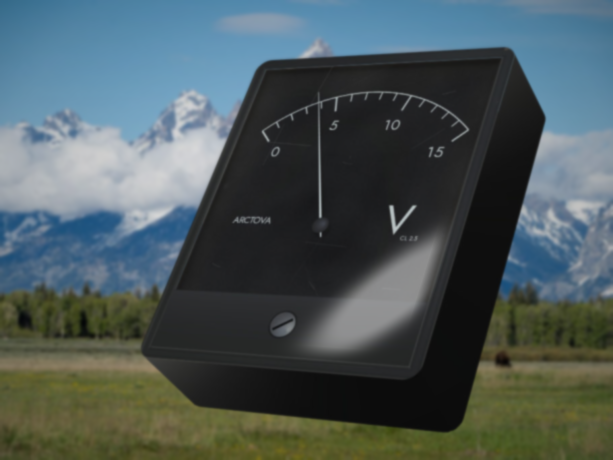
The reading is 4 V
